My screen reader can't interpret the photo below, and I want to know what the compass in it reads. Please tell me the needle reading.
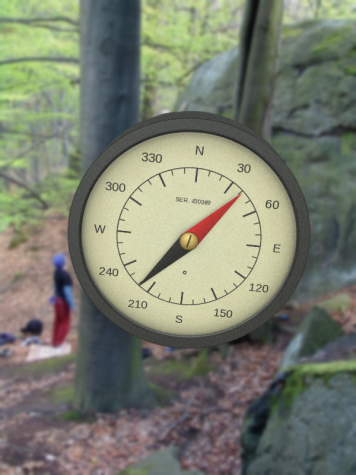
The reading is 40 °
